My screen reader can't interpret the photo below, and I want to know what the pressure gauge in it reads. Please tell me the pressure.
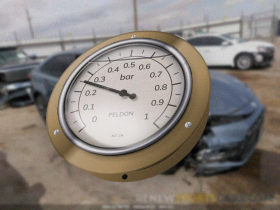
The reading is 0.25 bar
